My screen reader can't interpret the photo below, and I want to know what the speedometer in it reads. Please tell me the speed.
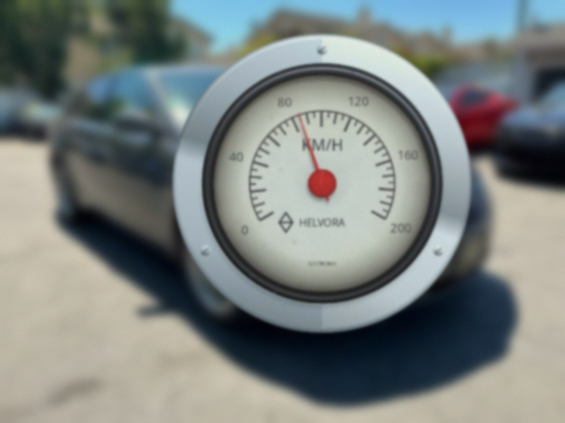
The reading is 85 km/h
